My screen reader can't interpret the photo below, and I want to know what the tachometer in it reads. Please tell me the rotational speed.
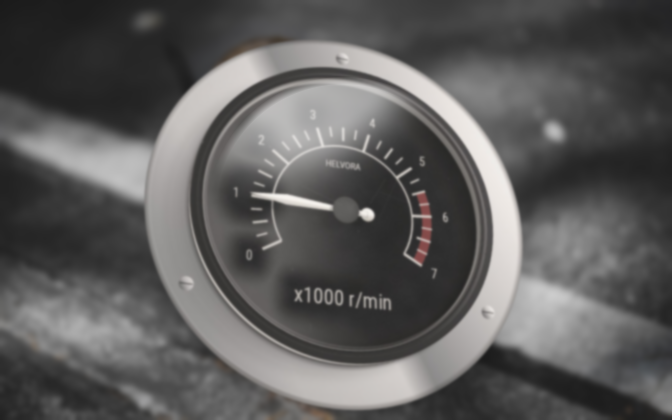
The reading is 1000 rpm
